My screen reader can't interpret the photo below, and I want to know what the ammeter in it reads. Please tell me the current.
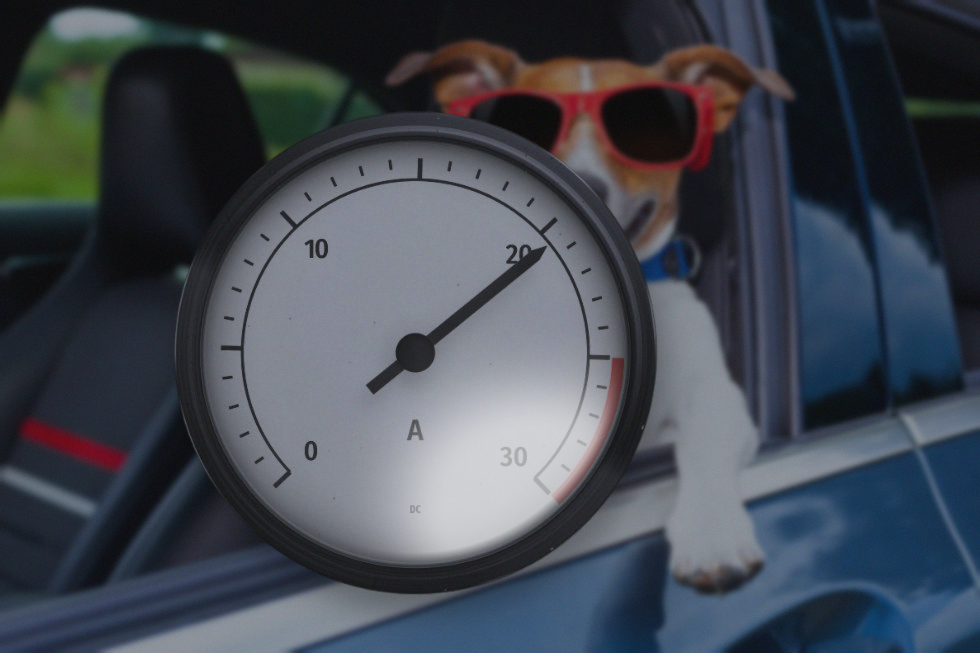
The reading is 20.5 A
